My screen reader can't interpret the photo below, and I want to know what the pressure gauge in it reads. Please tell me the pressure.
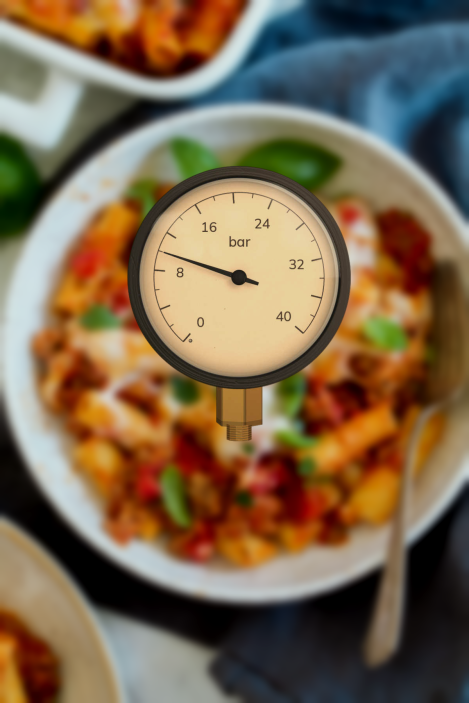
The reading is 10 bar
